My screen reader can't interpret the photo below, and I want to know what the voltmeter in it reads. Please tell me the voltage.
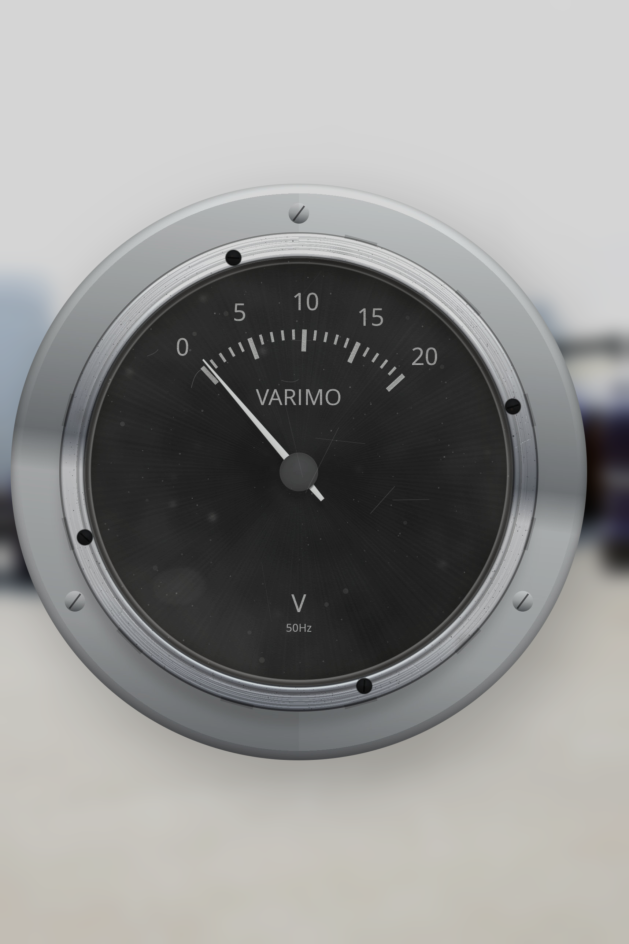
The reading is 0.5 V
